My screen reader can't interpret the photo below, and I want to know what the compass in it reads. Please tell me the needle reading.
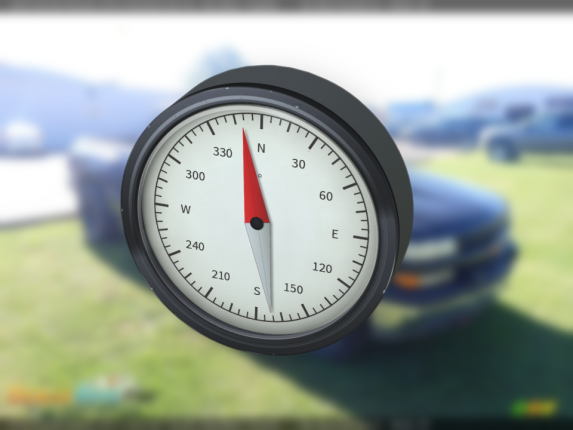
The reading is 350 °
